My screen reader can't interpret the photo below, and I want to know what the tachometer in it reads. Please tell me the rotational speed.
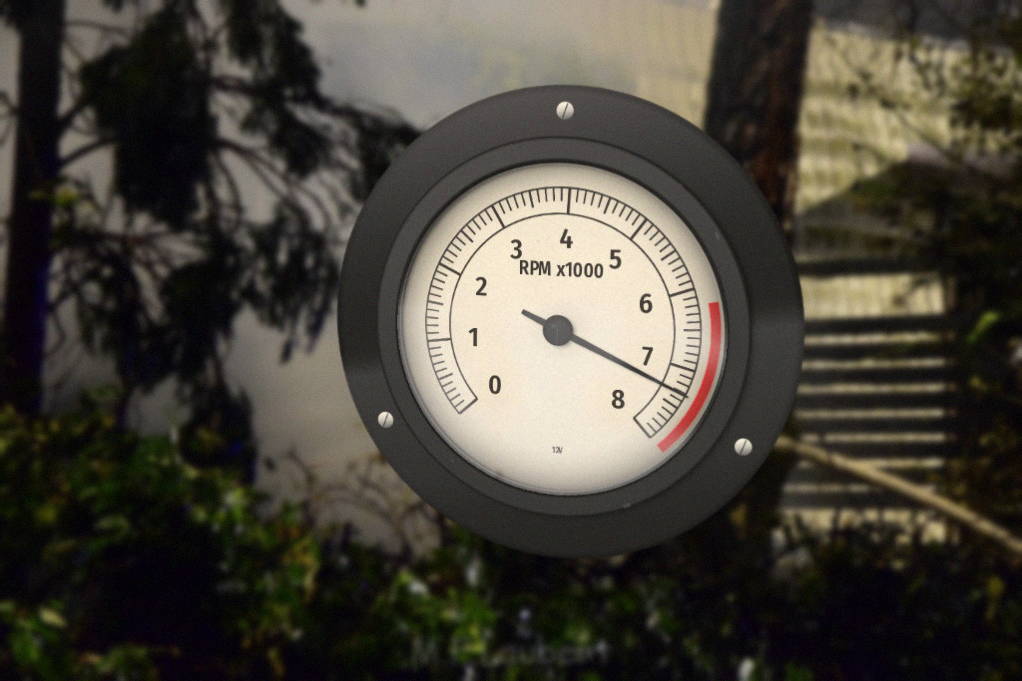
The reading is 7300 rpm
